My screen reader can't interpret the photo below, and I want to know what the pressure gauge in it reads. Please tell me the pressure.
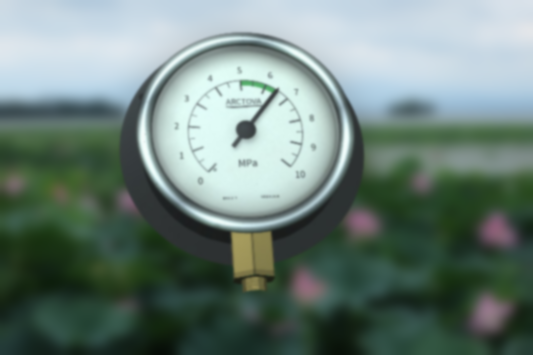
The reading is 6.5 MPa
